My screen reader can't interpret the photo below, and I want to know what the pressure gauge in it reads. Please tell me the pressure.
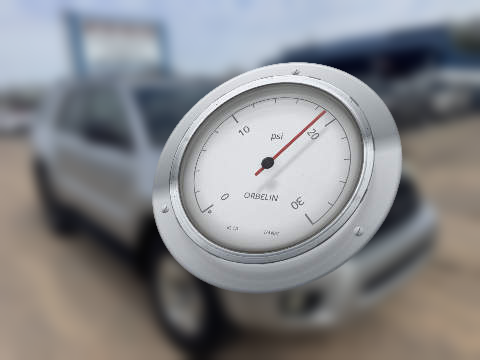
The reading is 19 psi
